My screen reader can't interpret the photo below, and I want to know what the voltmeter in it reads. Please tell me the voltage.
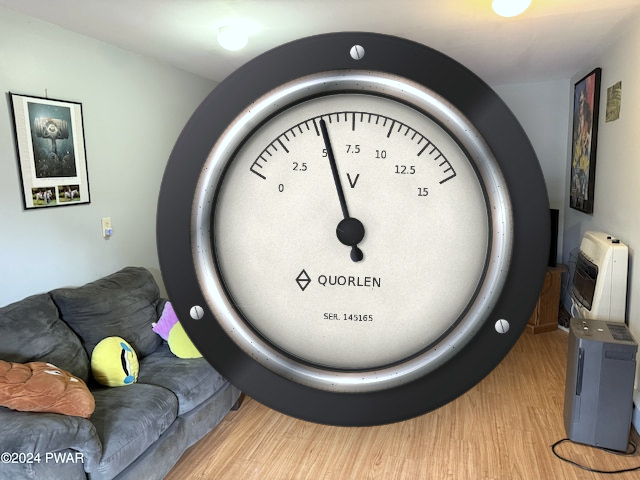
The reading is 5.5 V
